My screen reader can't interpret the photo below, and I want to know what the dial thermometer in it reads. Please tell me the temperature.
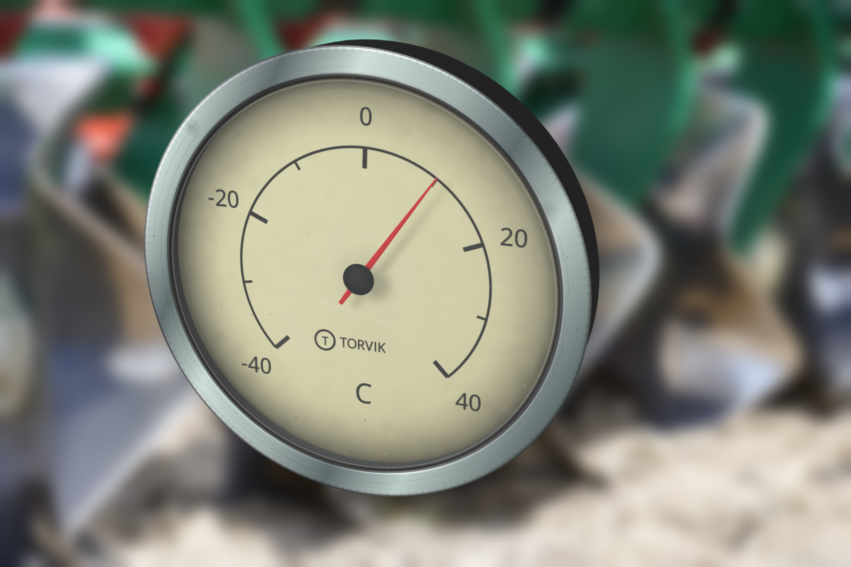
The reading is 10 °C
